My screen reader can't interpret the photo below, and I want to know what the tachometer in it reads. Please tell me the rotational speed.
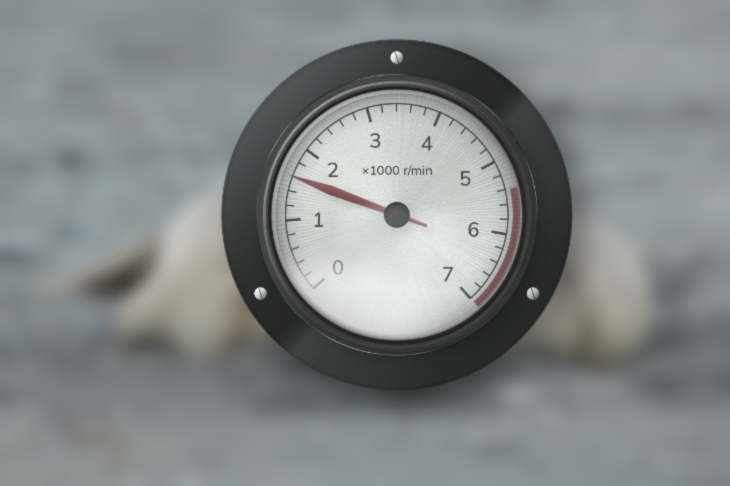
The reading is 1600 rpm
